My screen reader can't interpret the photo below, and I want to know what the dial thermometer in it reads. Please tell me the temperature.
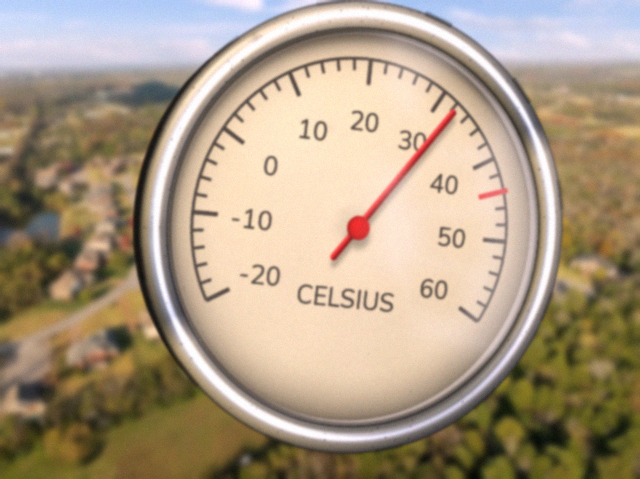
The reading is 32 °C
